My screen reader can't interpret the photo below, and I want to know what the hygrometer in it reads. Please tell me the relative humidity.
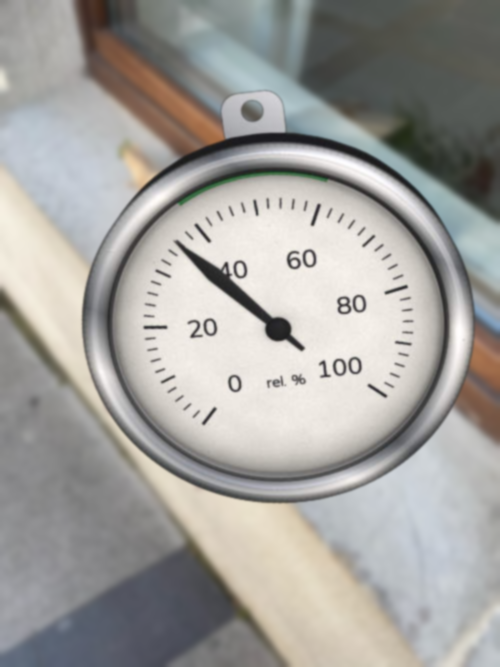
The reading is 36 %
